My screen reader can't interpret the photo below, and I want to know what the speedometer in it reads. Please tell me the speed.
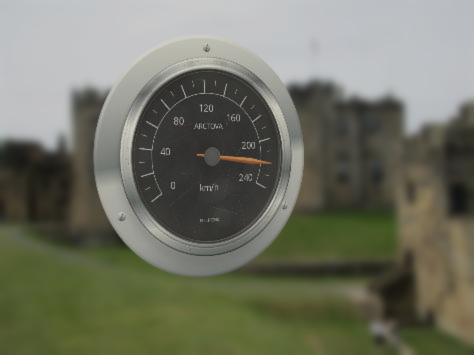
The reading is 220 km/h
